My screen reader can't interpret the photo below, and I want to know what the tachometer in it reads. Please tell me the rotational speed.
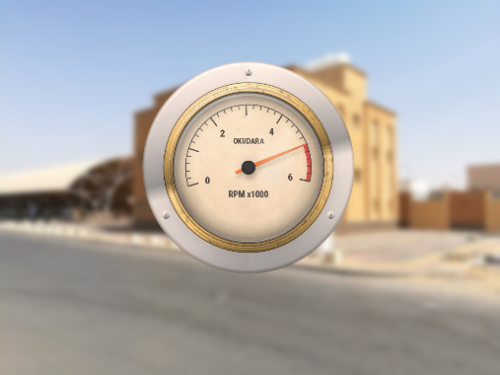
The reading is 5000 rpm
